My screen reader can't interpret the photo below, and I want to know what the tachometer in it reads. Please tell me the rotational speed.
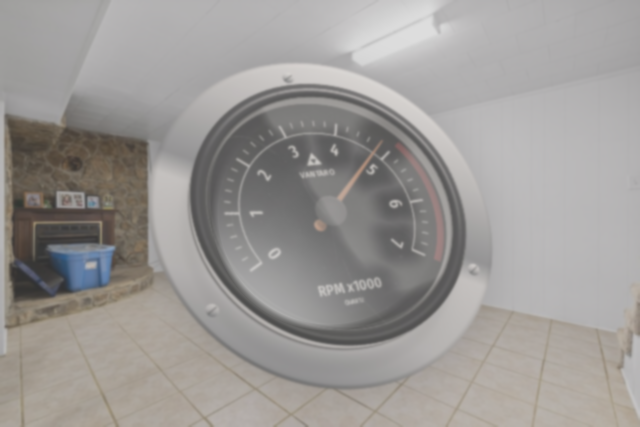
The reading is 4800 rpm
